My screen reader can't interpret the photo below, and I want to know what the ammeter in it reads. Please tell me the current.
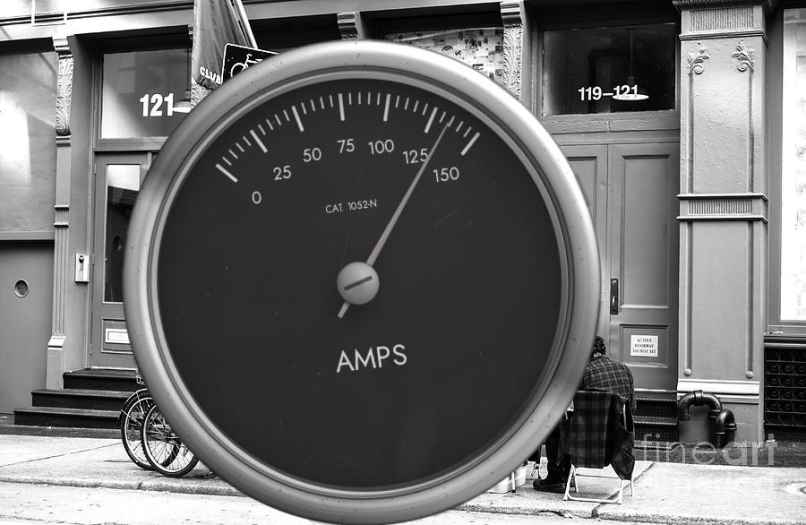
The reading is 135 A
